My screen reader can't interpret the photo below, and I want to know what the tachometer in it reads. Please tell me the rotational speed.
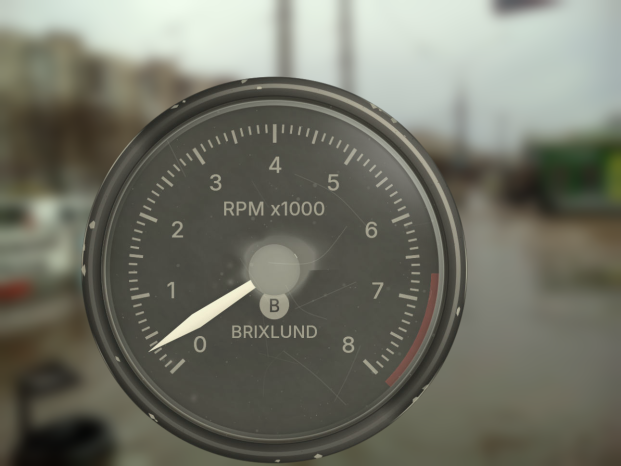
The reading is 350 rpm
